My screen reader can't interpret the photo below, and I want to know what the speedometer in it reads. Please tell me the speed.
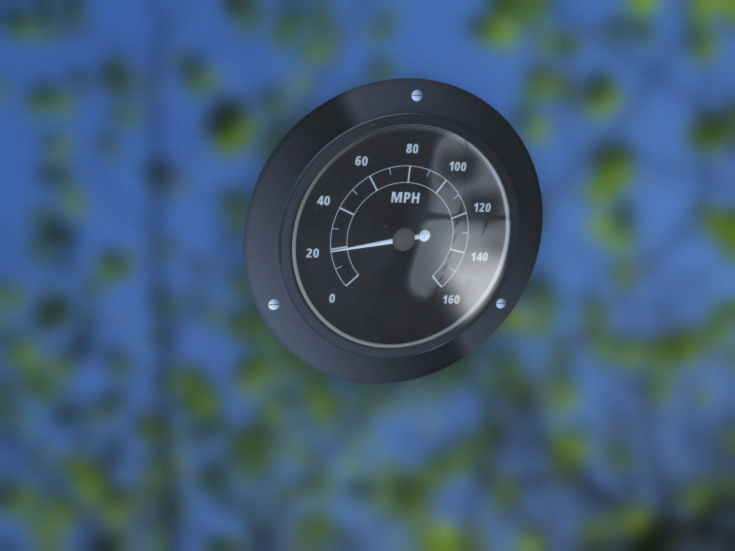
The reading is 20 mph
